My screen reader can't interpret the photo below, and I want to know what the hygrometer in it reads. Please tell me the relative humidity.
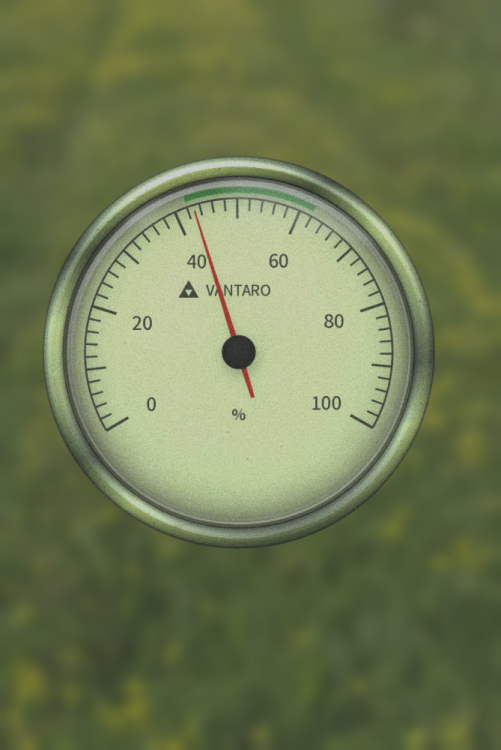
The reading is 43 %
